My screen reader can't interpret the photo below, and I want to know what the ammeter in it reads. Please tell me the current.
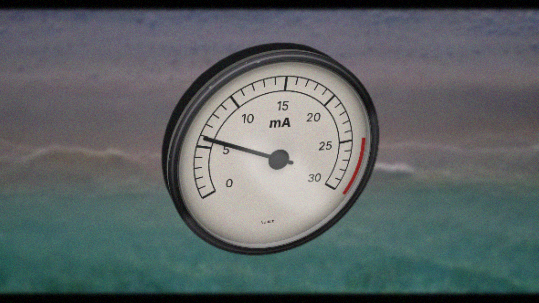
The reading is 6 mA
